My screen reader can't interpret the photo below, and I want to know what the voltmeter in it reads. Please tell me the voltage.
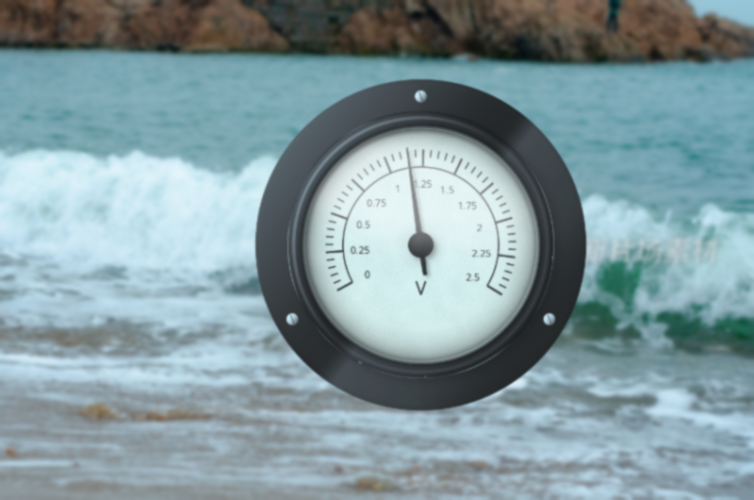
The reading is 1.15 V
